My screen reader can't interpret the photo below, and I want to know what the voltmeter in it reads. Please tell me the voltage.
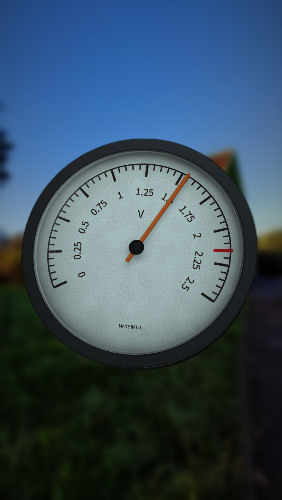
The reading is 1.55 V
